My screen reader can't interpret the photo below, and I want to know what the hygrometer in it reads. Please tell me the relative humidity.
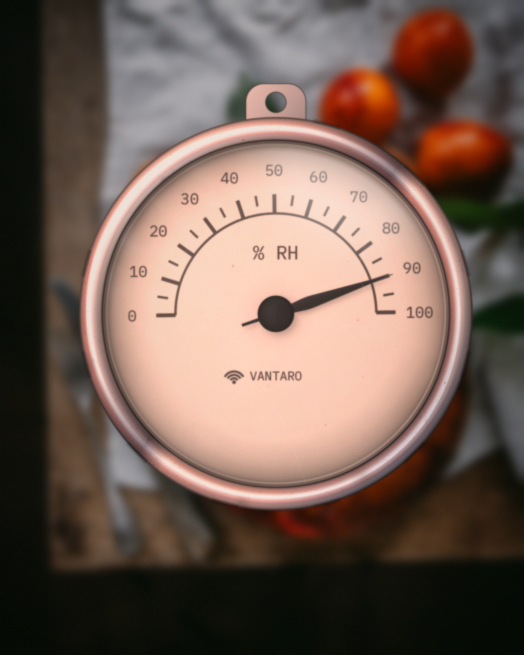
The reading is 90 %
